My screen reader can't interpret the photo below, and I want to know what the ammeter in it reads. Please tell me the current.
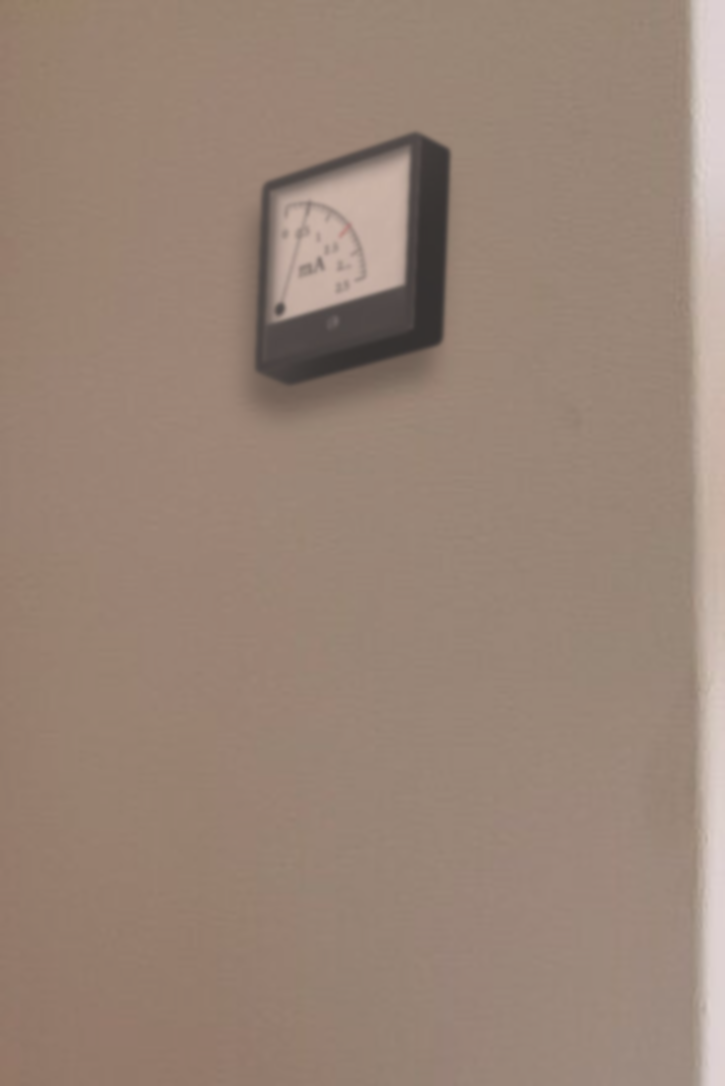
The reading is 0.5 mA
